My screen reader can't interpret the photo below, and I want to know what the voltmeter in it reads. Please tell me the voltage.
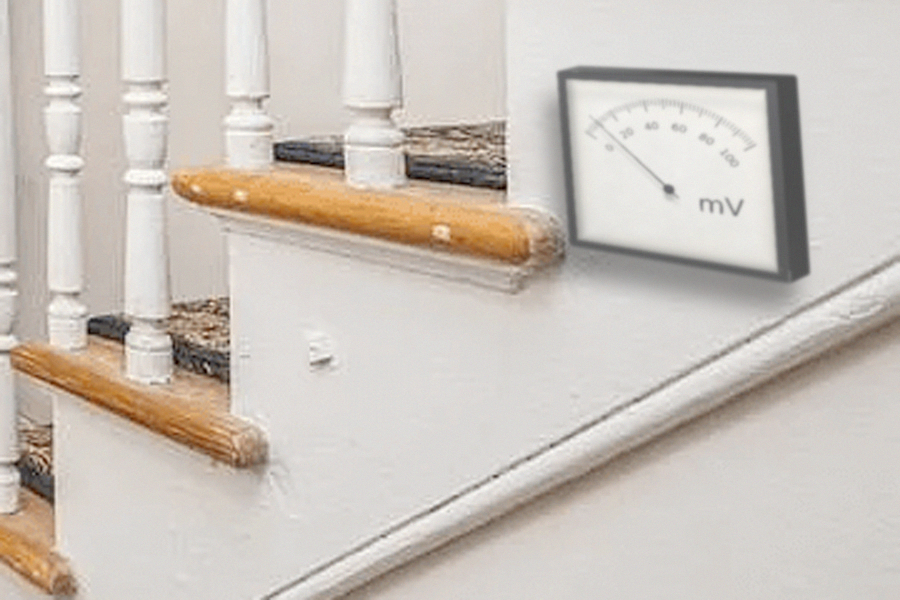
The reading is 10 mV
